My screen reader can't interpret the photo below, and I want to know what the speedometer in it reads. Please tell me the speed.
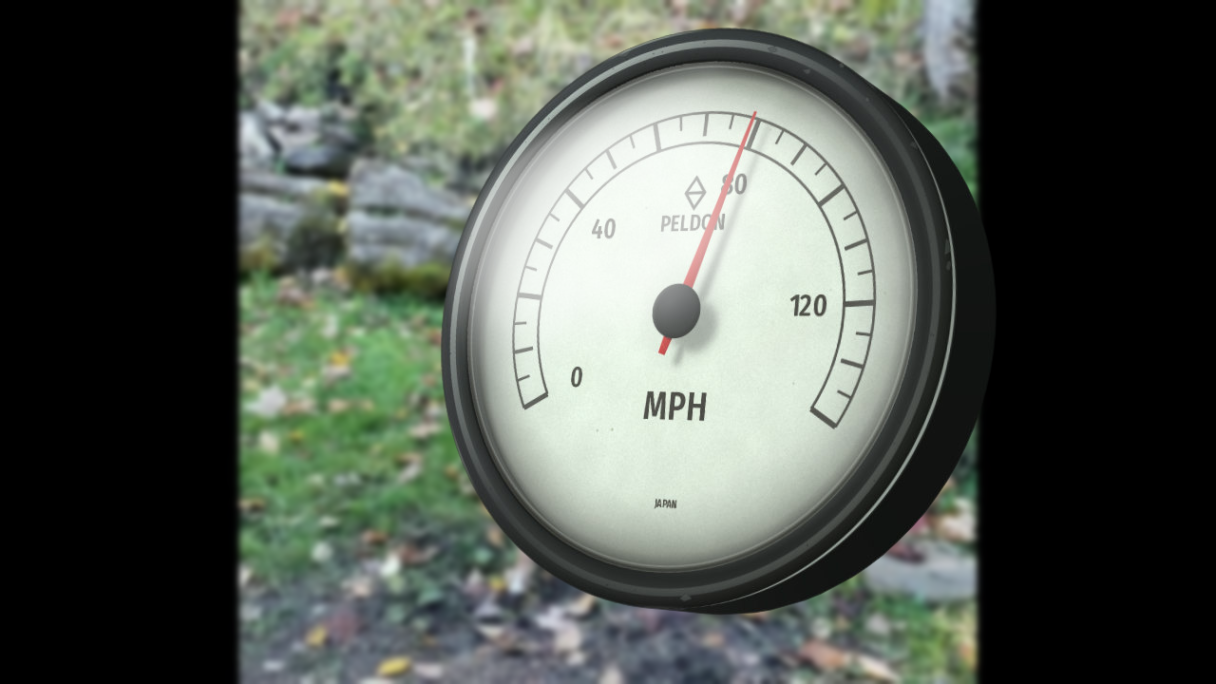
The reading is 80 mph
